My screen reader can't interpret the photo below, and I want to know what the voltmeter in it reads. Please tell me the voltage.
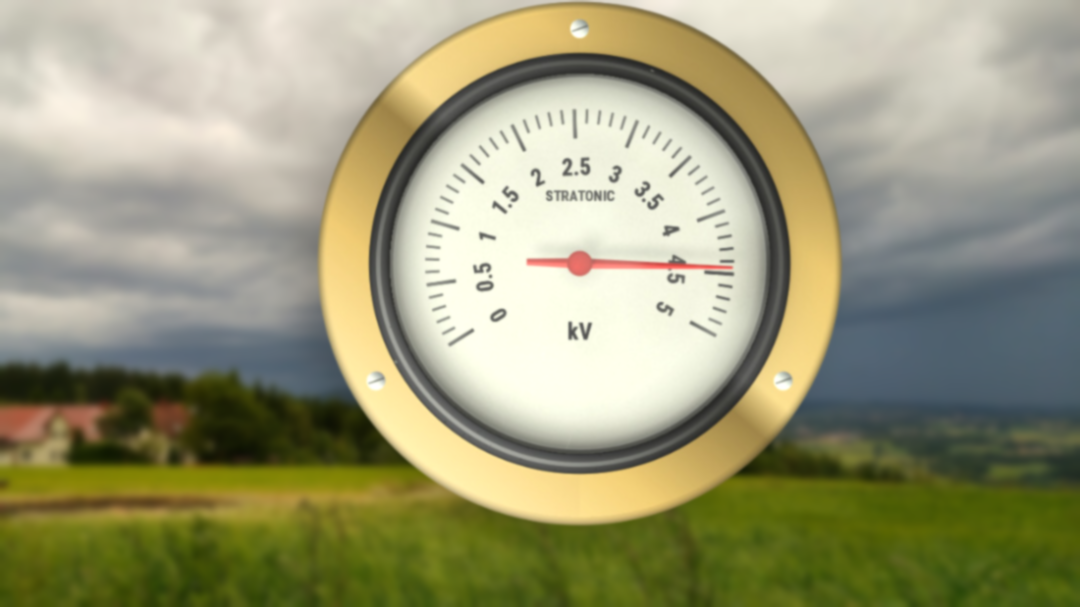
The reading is 4.45 kV
